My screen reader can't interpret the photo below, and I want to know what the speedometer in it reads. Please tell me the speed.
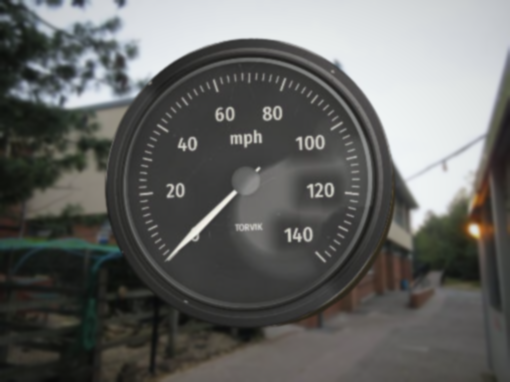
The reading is 0 mph
